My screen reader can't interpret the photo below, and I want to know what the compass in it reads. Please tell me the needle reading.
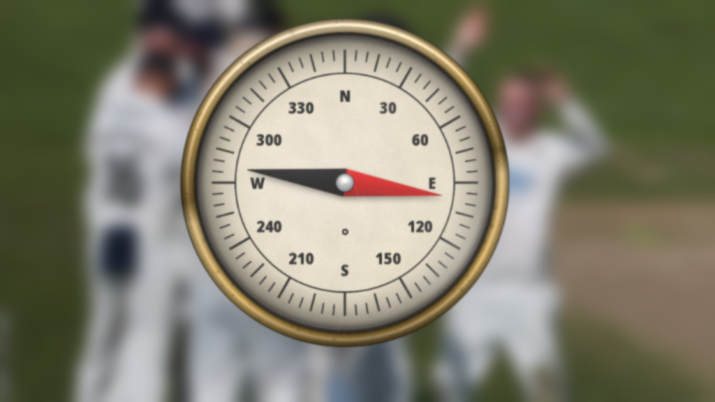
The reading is 97.5 °
